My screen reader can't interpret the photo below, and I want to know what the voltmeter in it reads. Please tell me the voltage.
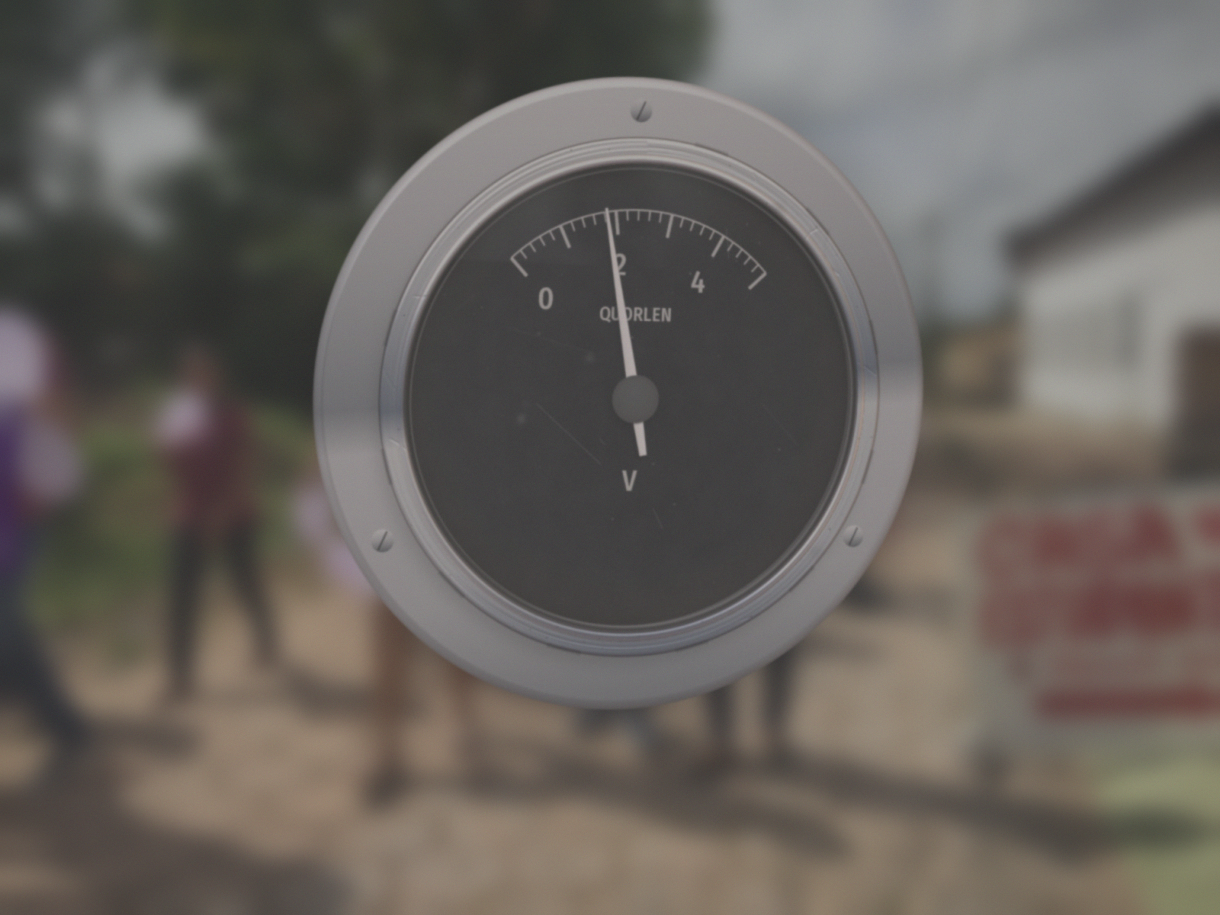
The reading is 1.8 V
